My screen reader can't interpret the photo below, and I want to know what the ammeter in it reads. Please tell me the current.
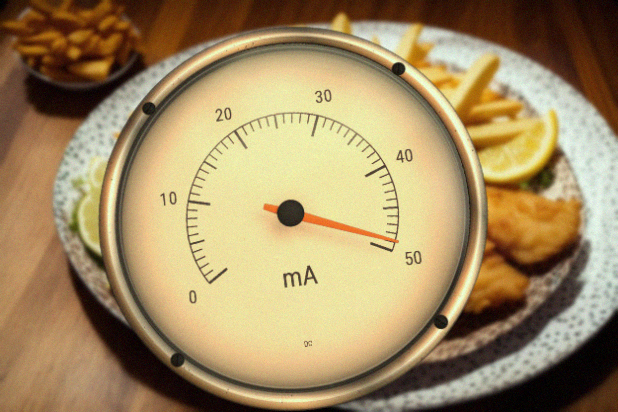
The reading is 49 mA
